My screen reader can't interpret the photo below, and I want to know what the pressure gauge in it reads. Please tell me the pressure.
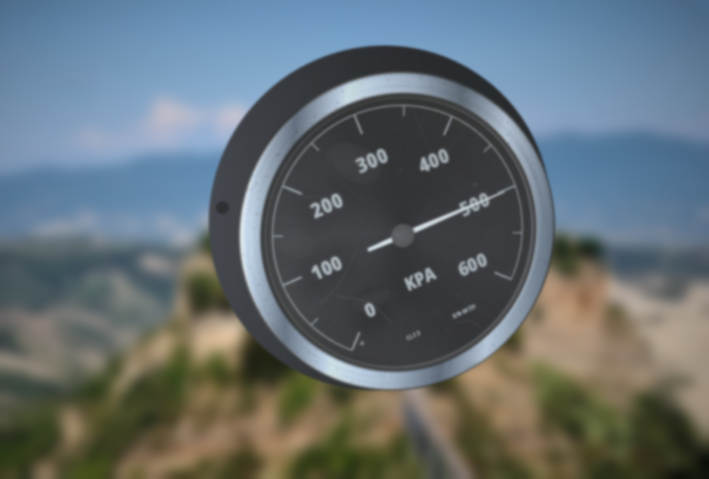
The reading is 500 kPa
